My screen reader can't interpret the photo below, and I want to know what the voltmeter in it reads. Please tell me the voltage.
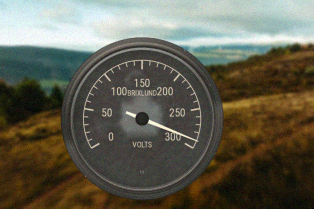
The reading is 290 V
